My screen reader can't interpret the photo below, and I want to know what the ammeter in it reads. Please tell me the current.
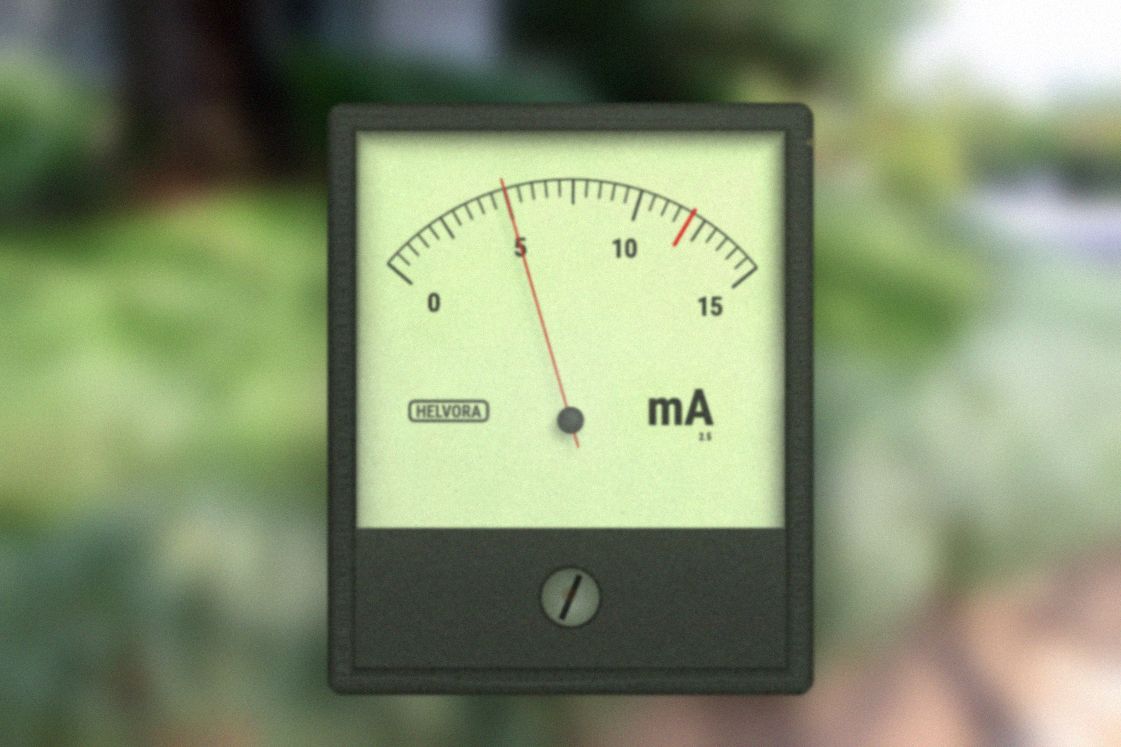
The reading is 5 mA
